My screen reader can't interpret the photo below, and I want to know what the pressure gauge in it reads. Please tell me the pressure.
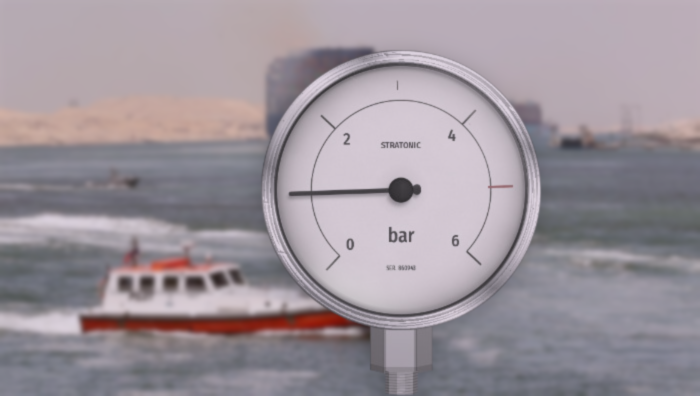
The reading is 1 bar
